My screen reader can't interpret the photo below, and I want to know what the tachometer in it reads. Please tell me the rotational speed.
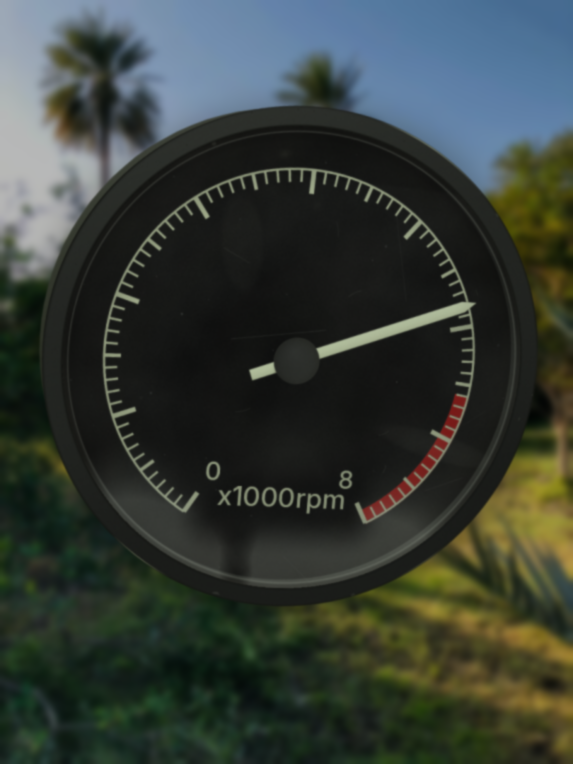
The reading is 5800 rpm
